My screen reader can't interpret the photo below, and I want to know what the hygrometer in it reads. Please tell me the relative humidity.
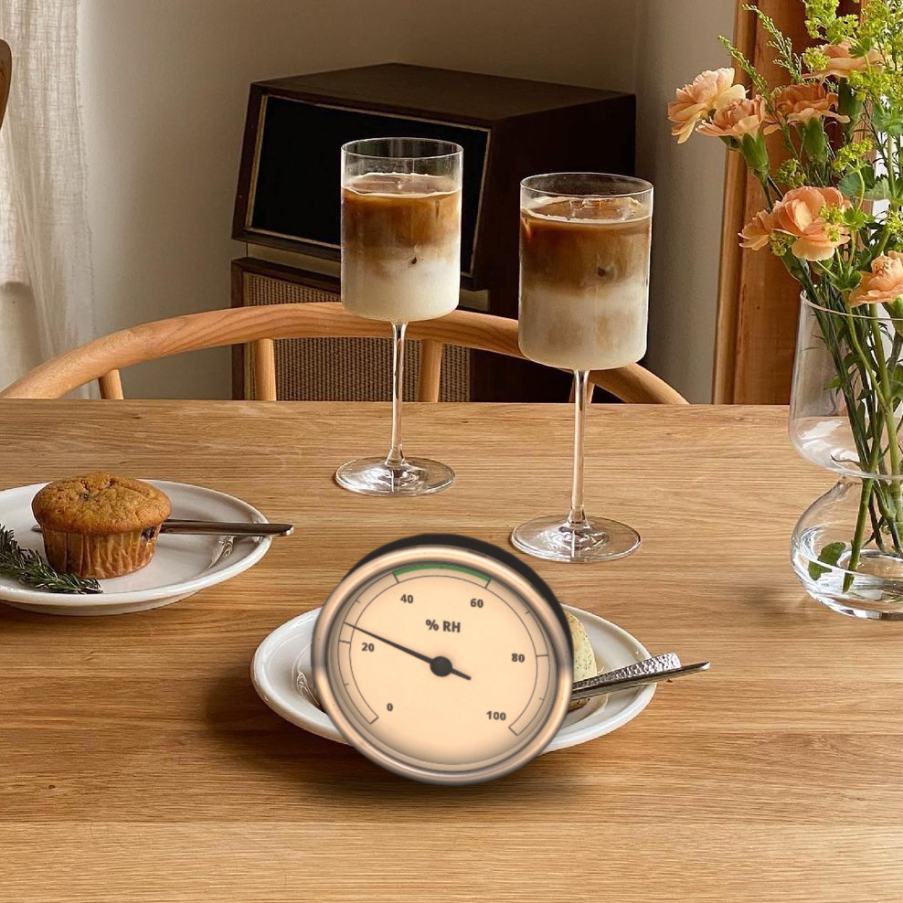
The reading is 25 %
